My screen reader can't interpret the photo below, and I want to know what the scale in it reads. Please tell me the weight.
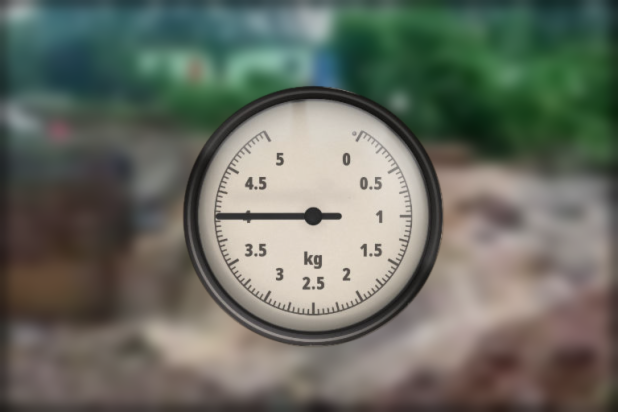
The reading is 4 kg
